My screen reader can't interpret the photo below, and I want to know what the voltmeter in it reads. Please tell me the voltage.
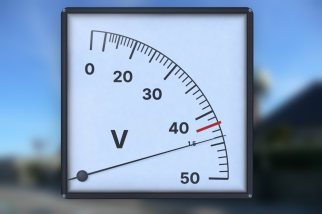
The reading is 44 V
